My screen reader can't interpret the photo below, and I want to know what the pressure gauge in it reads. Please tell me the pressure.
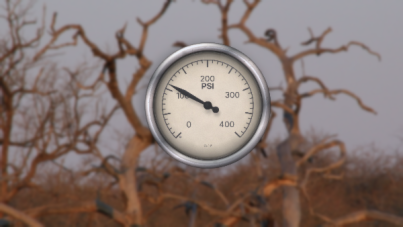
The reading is 110 psi
